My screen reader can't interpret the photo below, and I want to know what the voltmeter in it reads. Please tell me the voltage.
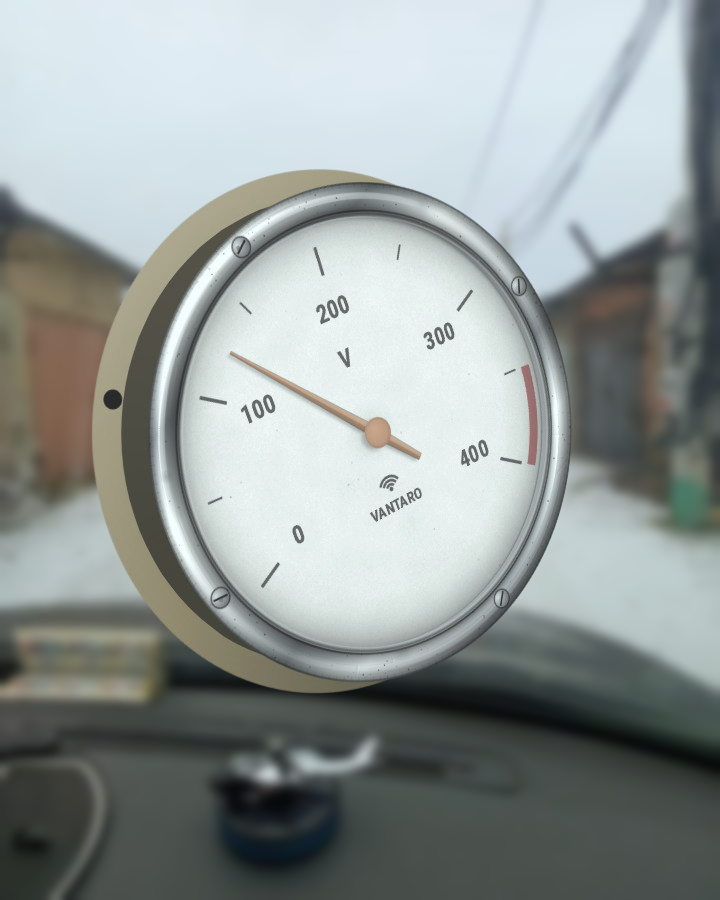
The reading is 125 V
